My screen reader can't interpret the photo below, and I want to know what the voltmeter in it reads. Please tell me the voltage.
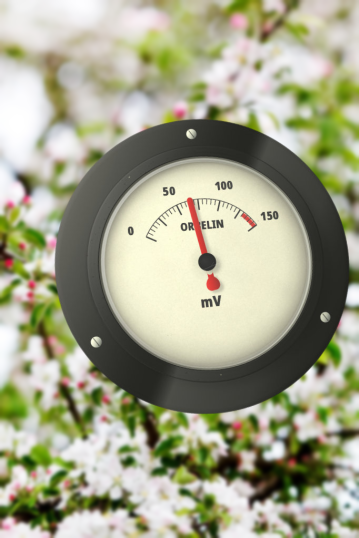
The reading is 65 mV
